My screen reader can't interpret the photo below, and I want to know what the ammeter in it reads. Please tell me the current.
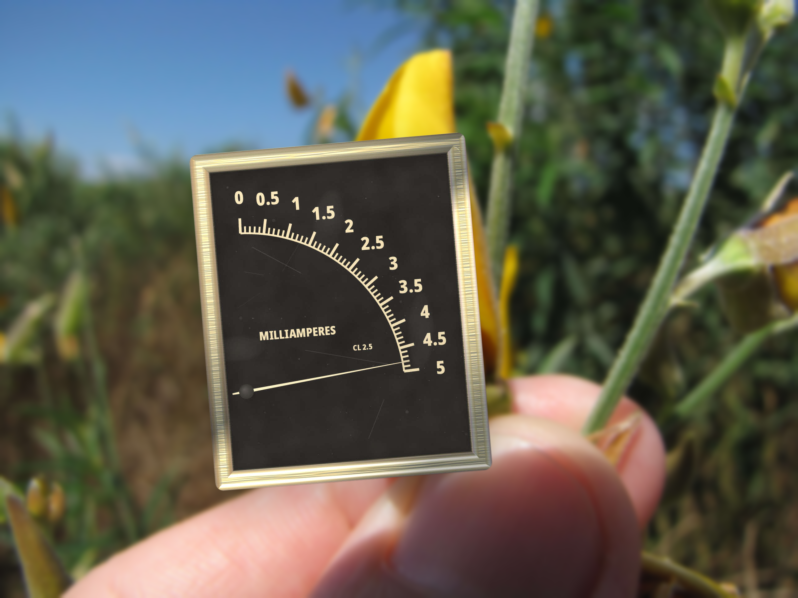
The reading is 4.8 mA
